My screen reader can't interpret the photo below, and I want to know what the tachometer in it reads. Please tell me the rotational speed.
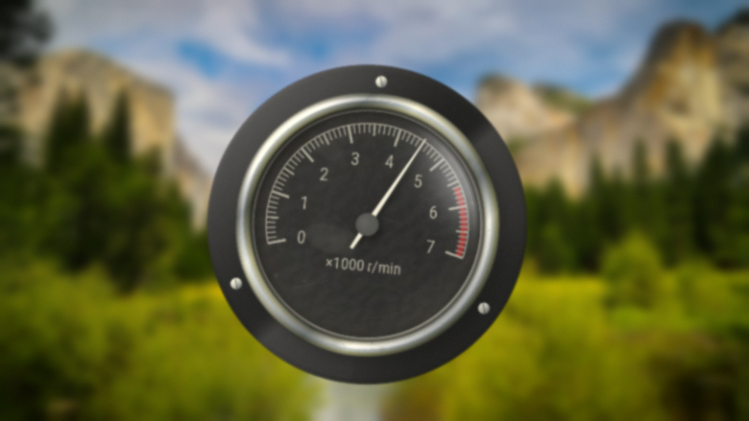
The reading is 4500 rpm
